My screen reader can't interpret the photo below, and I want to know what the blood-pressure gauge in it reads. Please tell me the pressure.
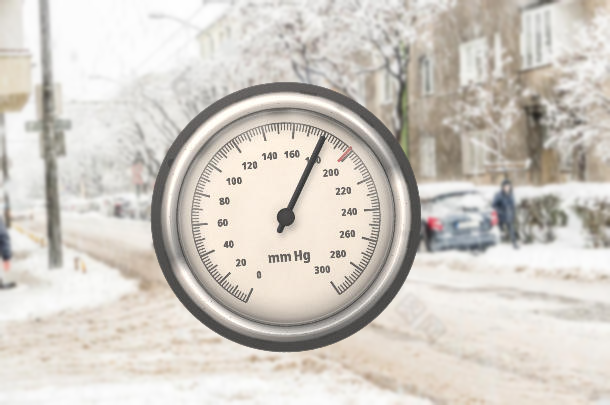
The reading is 180 mmHg
